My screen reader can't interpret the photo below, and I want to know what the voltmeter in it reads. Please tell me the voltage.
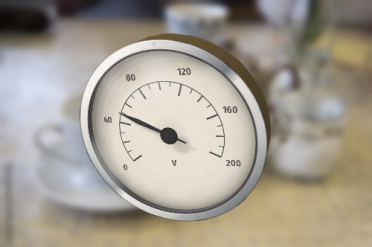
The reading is 50 V
